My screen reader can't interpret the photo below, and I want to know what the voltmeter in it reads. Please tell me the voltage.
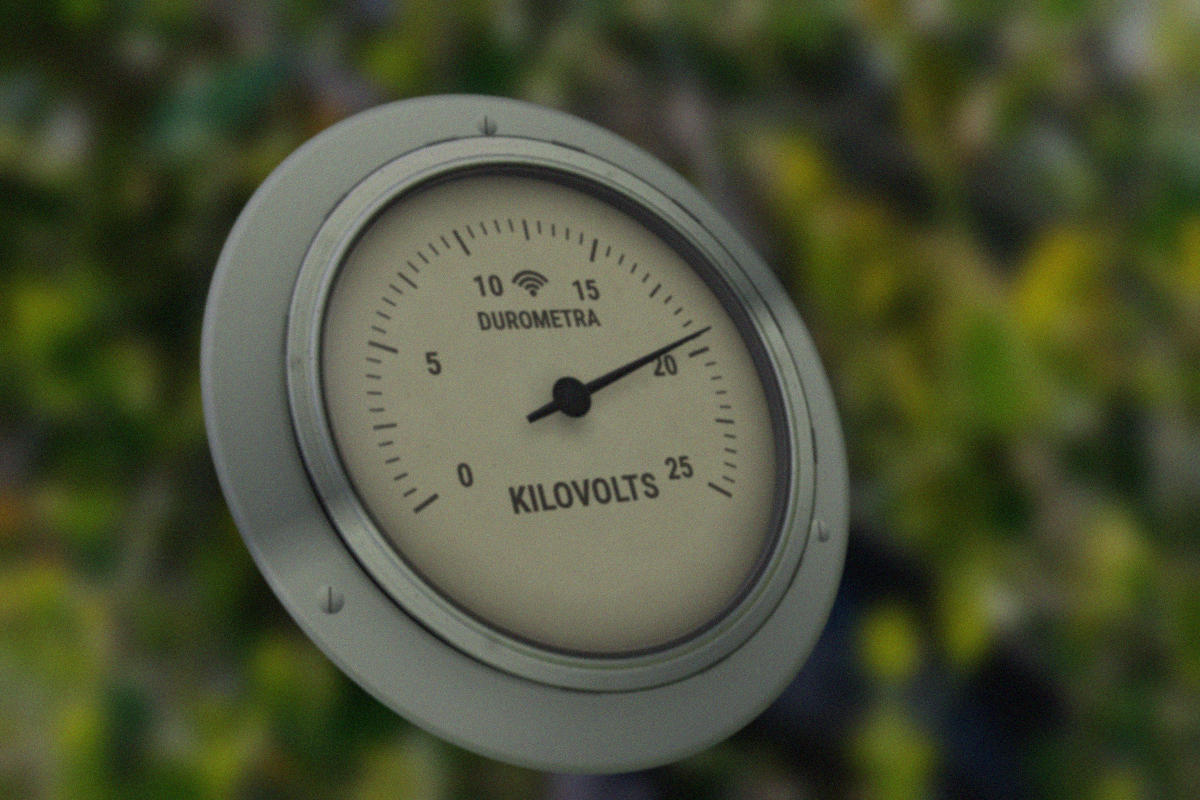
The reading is 19.5 kV
